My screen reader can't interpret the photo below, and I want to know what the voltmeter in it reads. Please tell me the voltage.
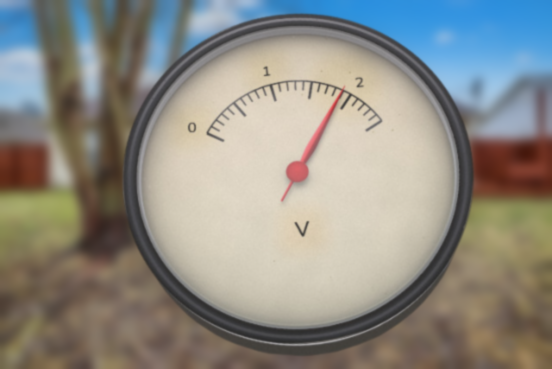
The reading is 1.9 V
